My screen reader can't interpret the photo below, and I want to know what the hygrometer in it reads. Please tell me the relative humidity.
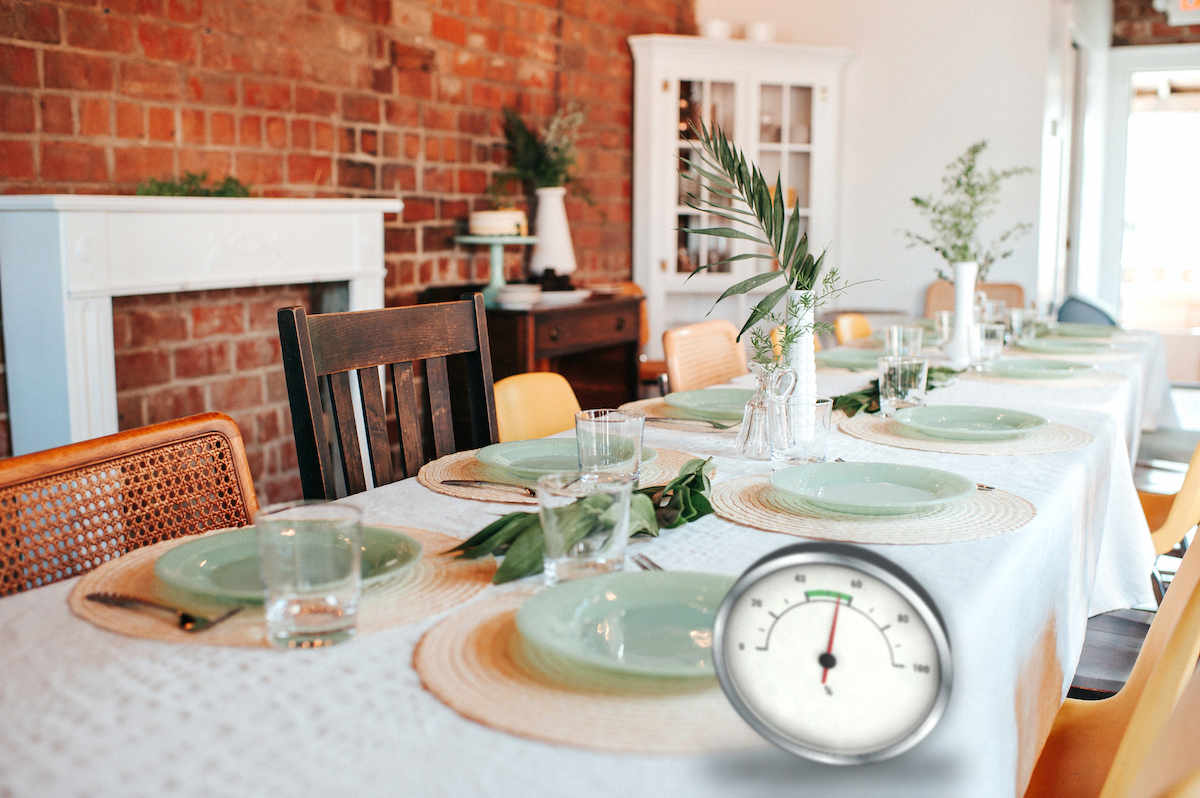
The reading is 55 %
